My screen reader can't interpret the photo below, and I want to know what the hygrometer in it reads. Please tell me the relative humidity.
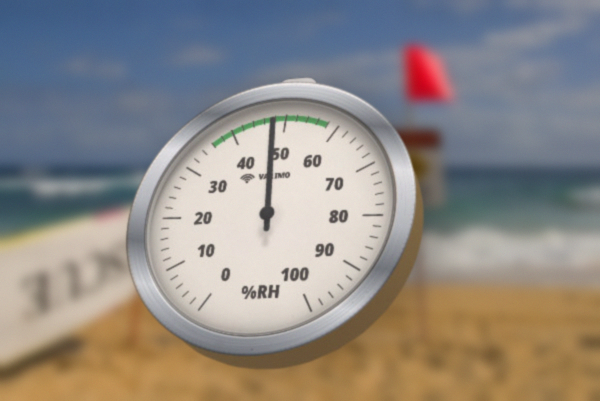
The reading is 48 %
